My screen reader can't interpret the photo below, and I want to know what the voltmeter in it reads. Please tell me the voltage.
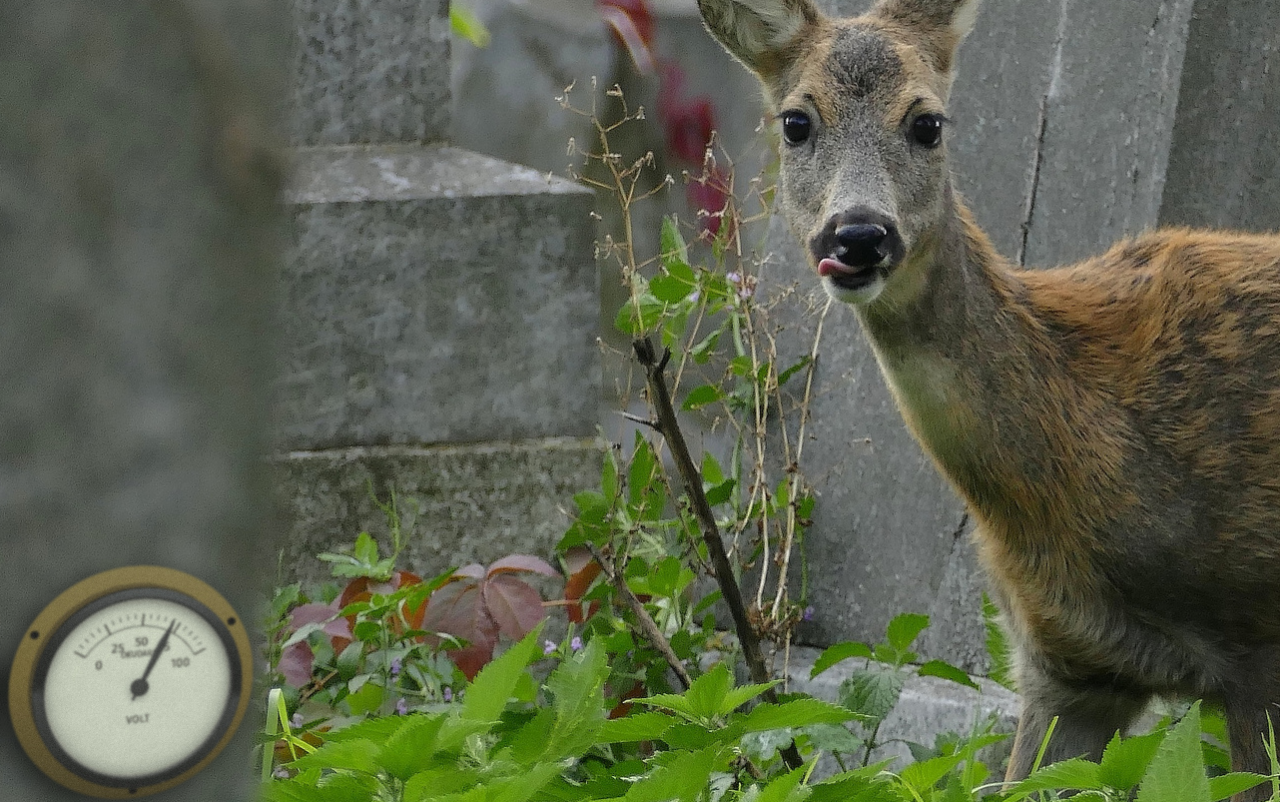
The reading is 70 V
